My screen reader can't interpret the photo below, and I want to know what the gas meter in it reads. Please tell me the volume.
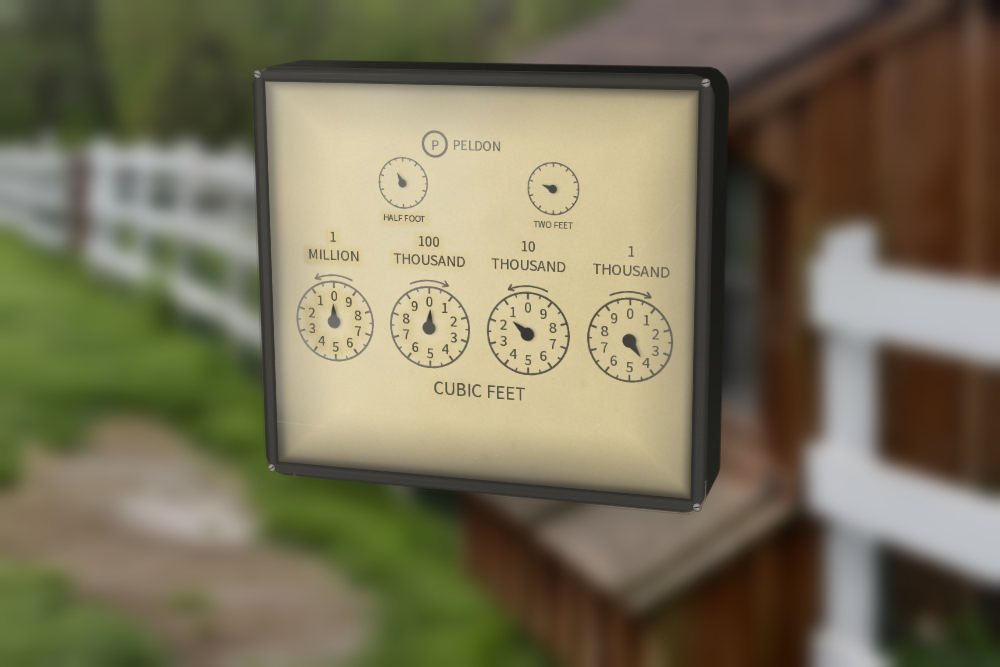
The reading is 1400 ft³
